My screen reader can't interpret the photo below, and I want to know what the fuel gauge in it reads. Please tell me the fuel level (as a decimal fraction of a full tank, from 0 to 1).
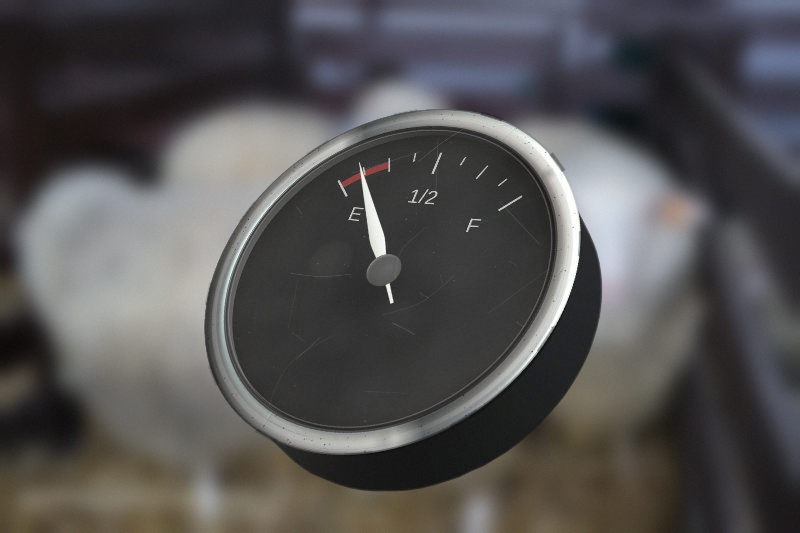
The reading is 0.125
